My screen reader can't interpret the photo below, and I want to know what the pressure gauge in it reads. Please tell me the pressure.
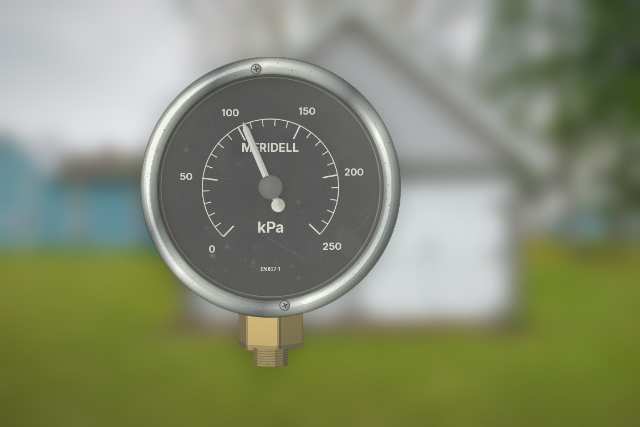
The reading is 105 kPa
